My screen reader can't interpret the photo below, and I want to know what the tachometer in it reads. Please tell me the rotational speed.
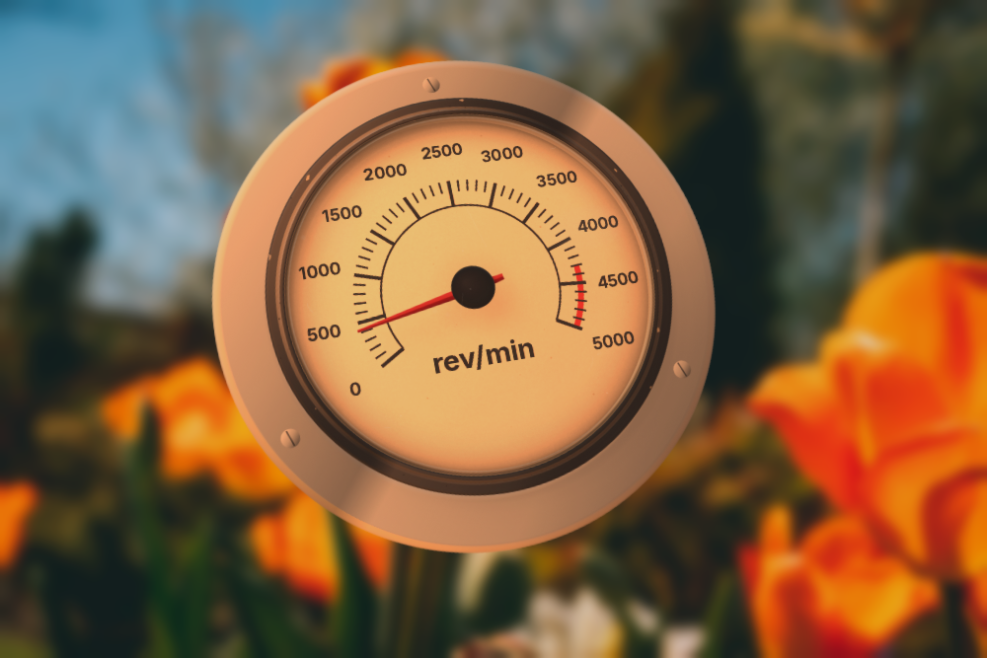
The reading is 400 rpm
